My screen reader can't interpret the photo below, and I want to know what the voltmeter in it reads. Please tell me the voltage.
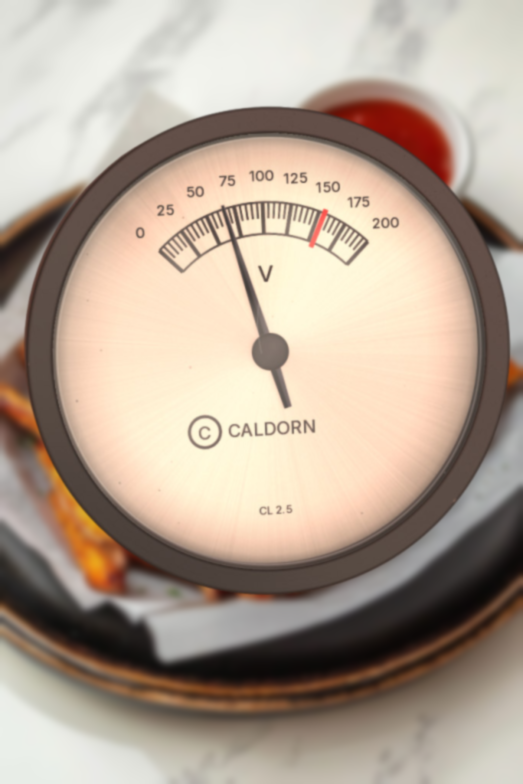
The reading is 65 V
